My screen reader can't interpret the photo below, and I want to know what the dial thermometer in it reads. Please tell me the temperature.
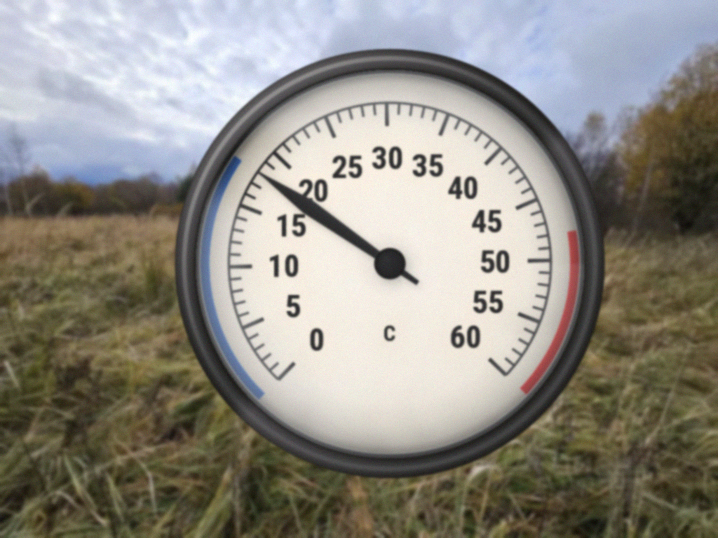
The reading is 18 °C
